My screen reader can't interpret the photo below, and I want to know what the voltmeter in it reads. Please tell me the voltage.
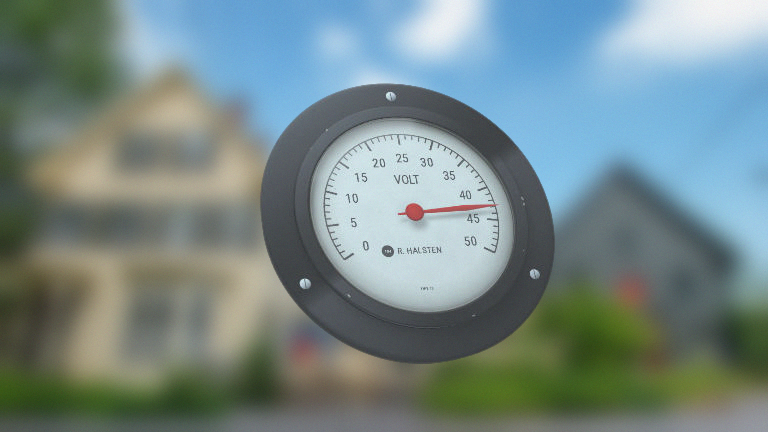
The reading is 43 V
